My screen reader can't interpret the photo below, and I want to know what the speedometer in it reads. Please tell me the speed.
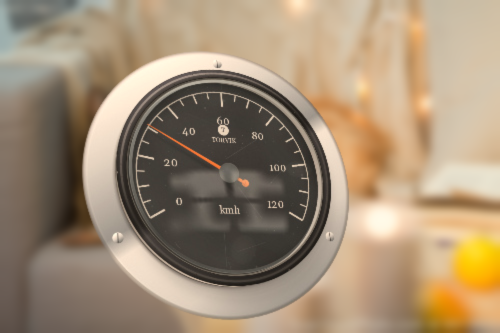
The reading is 30 km/h
